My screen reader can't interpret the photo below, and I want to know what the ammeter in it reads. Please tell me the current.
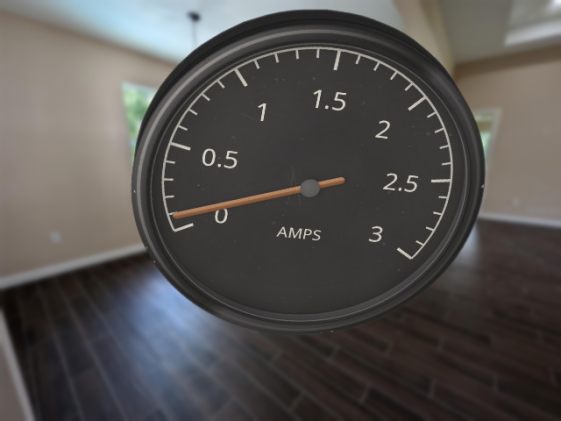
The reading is 0.1 A
